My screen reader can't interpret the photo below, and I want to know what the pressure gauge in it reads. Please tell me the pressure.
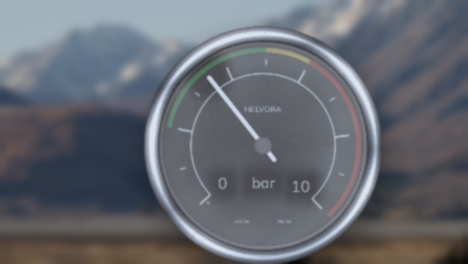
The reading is 3.5 bar
